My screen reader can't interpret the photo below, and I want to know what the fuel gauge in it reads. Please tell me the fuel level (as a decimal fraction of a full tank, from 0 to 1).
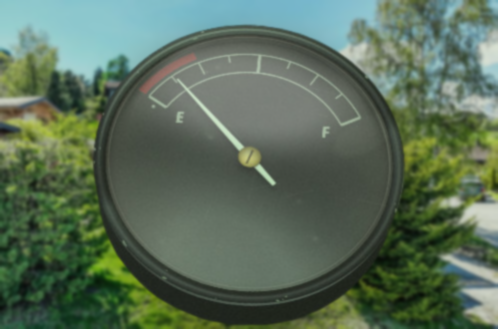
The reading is 0.125
